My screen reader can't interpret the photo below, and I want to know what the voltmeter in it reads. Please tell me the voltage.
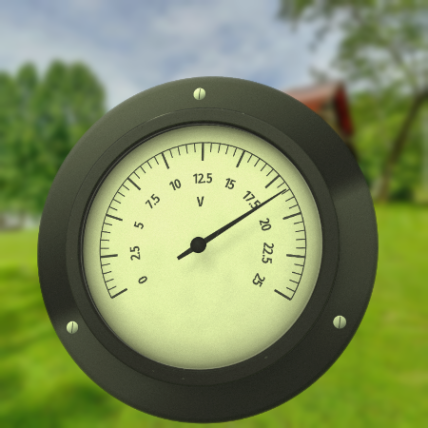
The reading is 18.5 V
